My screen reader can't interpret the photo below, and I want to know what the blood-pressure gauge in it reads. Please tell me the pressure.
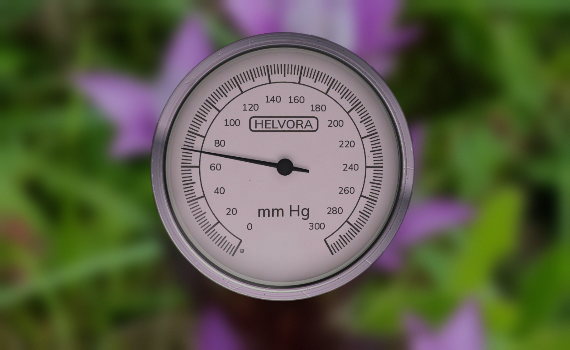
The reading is 70 mmHg
